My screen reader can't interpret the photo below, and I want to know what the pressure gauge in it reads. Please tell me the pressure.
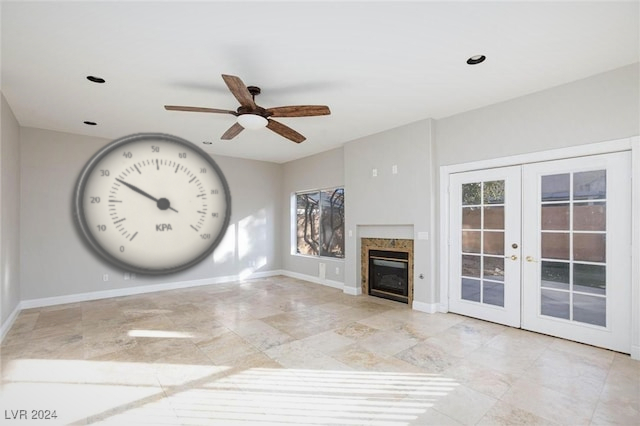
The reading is 30 kPa
